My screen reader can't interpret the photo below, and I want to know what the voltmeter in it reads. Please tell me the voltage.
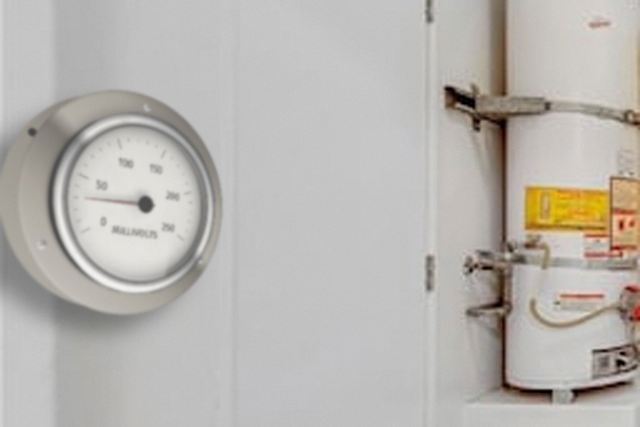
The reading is 30 mV
